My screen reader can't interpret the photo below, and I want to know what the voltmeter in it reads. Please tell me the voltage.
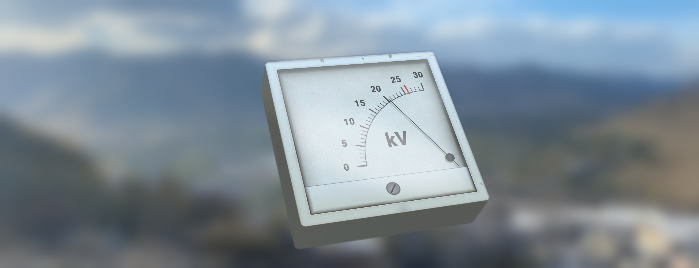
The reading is 20 kV
